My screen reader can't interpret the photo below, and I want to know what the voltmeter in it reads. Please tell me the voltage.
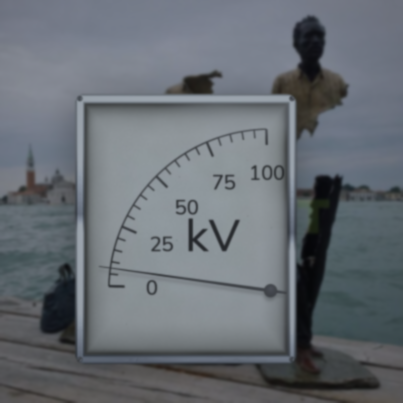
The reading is 7.5 kV
